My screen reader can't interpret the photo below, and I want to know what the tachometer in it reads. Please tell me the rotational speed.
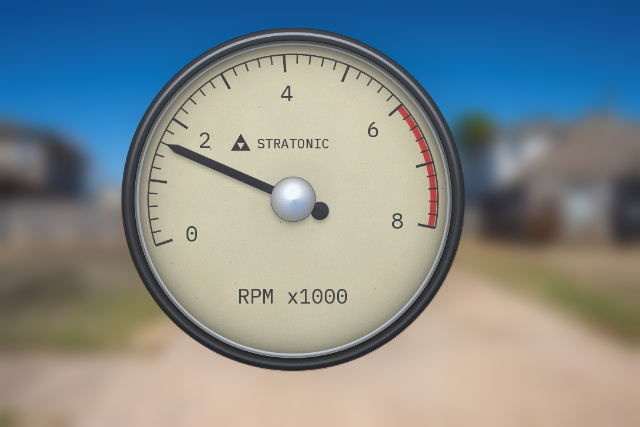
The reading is 1600 rpm
